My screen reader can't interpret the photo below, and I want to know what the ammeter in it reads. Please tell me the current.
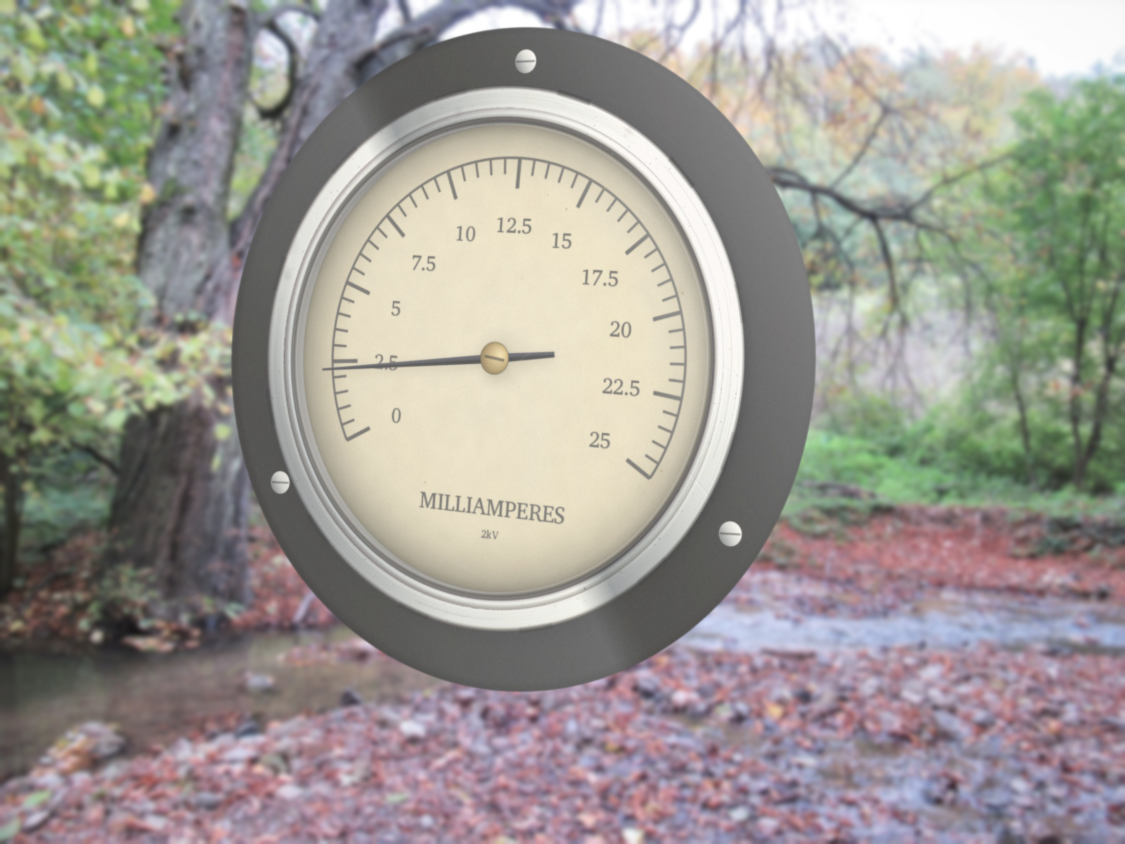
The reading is 2.25 mA
